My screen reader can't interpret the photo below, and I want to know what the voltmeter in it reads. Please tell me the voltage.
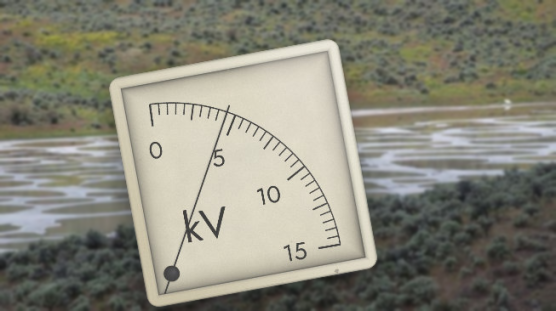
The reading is 4.5 kV
